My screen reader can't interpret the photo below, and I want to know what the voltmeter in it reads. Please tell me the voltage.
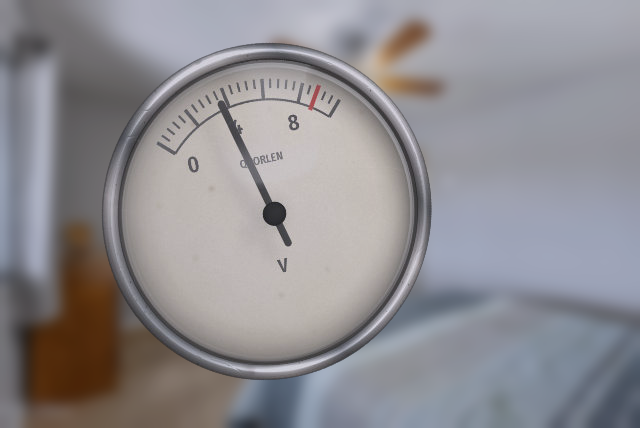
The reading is 3.6 V
